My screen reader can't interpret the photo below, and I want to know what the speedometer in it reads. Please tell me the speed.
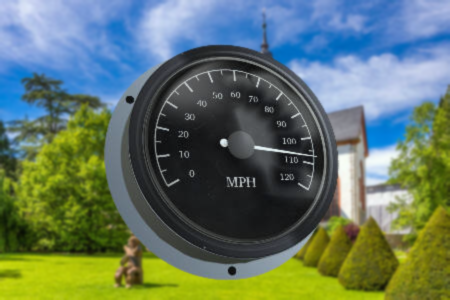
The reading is 107.5 mph
